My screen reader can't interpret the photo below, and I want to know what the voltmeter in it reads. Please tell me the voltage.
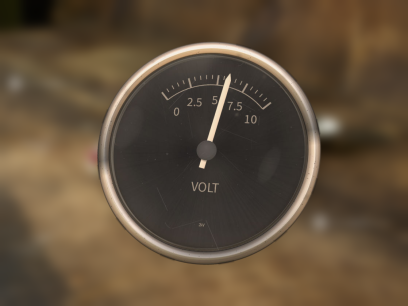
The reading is 6 V
